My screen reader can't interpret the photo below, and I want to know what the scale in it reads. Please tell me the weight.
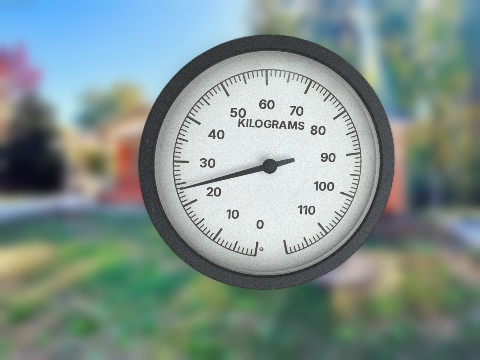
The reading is 24 kg
